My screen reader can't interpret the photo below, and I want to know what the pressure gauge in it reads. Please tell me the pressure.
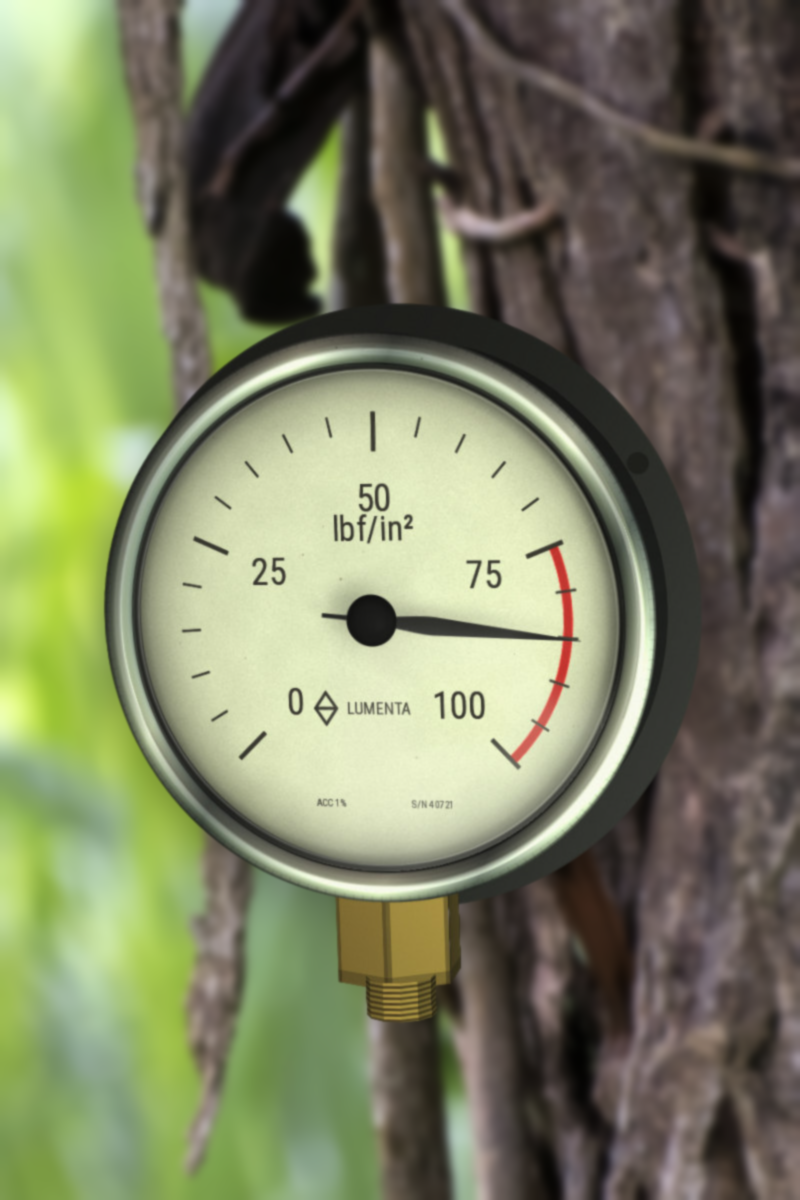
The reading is 85 psi
